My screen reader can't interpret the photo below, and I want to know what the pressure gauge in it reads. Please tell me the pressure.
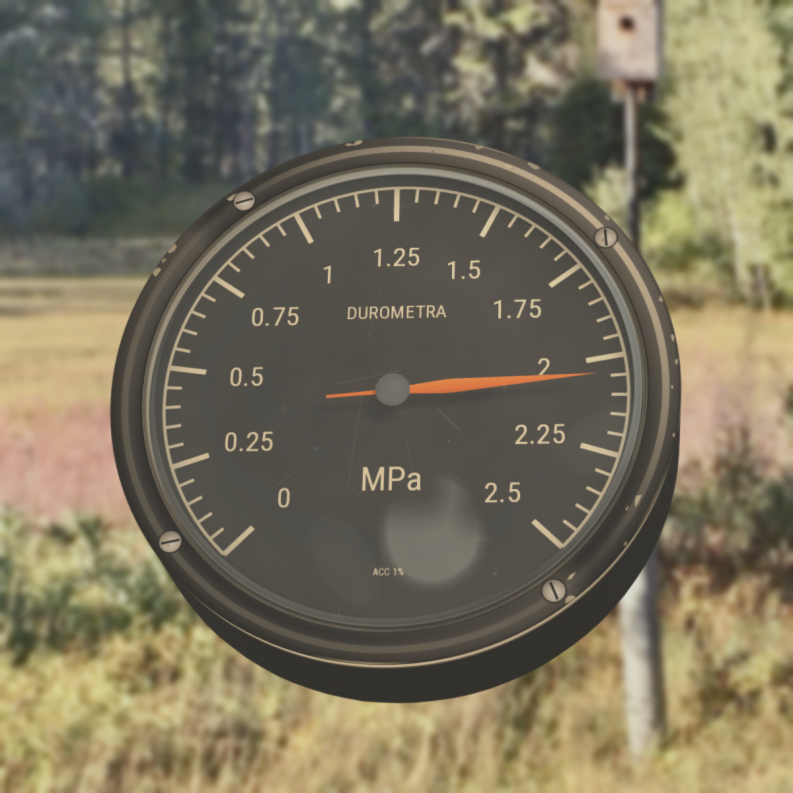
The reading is 2.05 MPa
